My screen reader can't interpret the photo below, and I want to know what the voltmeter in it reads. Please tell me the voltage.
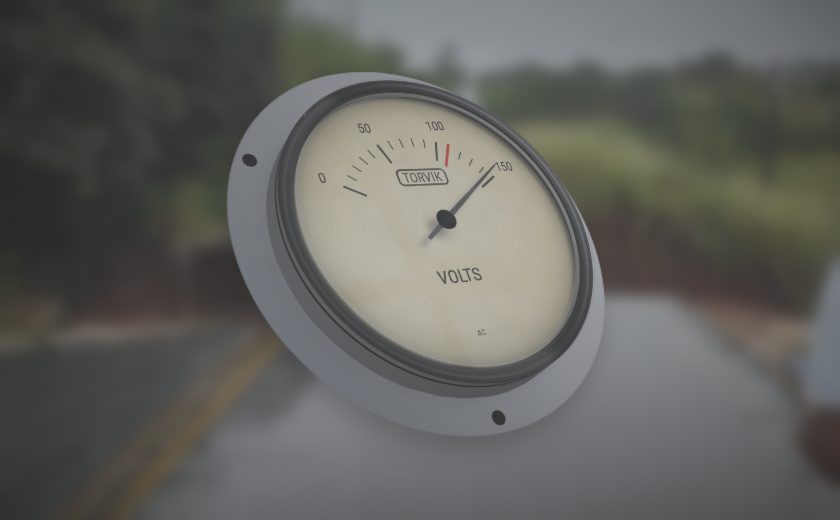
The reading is 145 V
